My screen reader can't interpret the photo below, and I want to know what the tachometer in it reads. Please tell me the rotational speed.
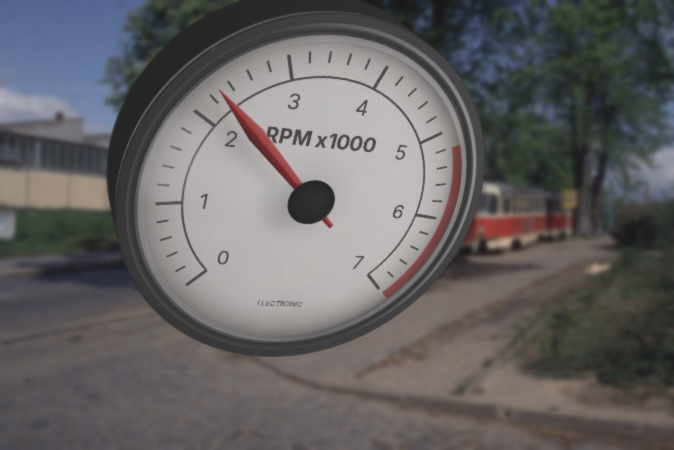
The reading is 2300 rpm
